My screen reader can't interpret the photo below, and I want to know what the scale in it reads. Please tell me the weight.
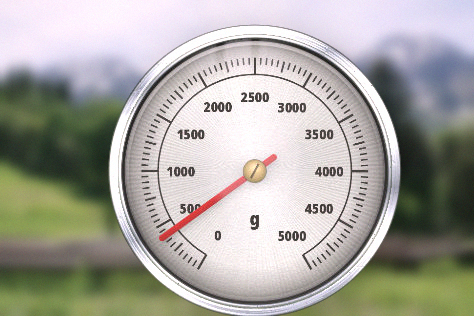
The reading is 400 g
